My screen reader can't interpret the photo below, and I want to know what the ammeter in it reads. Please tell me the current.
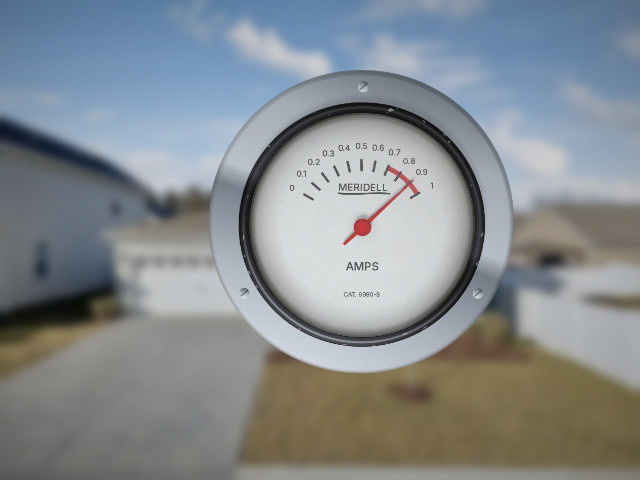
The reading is 0.9 A
